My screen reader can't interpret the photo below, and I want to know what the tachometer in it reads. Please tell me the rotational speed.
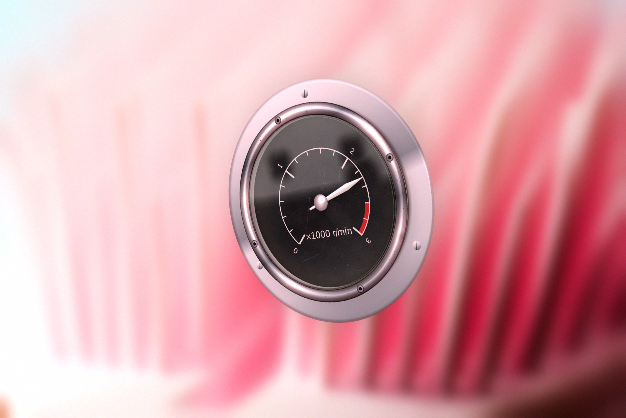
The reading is 2300 rpm
